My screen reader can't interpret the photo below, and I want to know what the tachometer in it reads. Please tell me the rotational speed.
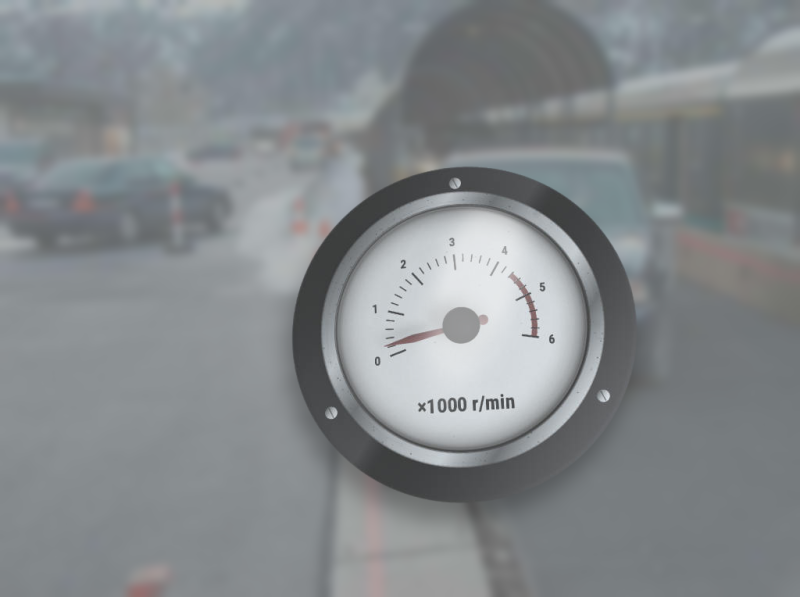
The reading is 200 rpm
